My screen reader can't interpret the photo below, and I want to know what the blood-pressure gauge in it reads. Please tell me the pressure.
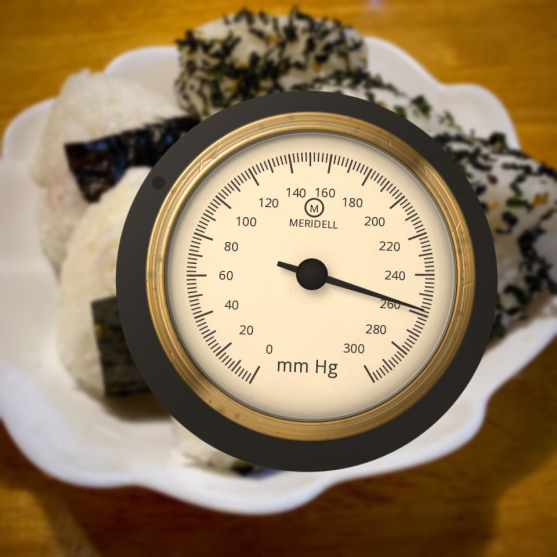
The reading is 258 mmHg
